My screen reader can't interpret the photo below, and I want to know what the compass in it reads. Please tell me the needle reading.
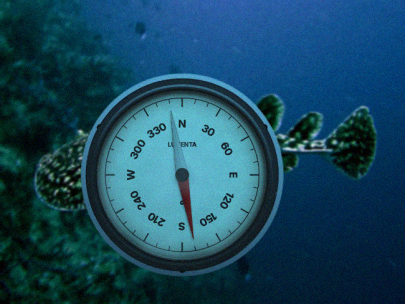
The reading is 170 °
